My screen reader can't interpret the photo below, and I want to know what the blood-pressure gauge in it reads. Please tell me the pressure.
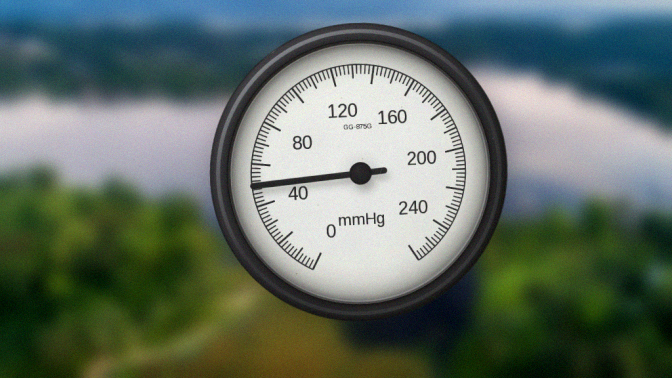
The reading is 50 mmHg
